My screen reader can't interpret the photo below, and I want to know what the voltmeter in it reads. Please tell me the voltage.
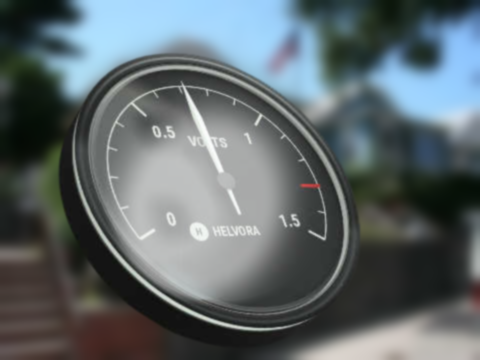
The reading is 0.7 V
